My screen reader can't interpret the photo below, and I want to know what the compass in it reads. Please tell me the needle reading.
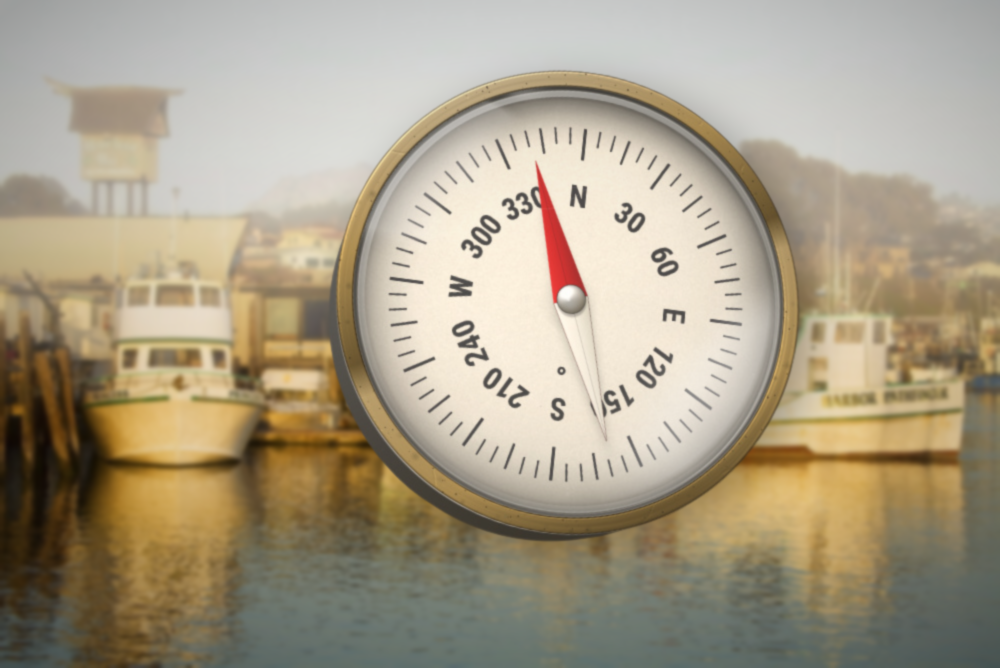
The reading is 340 °
